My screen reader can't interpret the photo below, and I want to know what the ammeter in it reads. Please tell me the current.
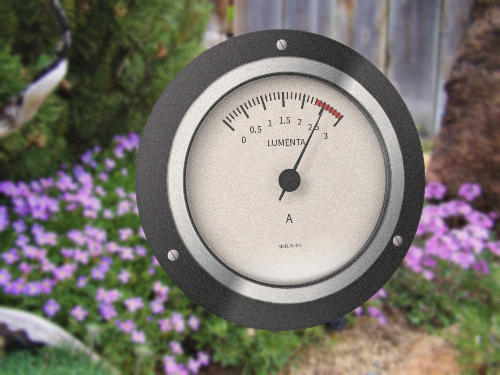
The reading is 2.5 A
